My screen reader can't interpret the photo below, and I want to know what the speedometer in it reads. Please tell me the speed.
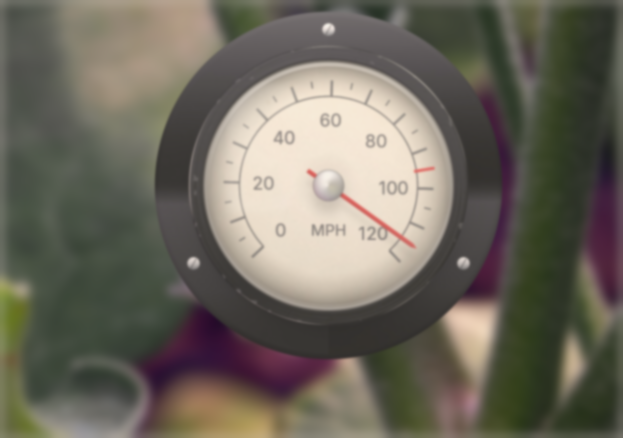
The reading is 115 mph
